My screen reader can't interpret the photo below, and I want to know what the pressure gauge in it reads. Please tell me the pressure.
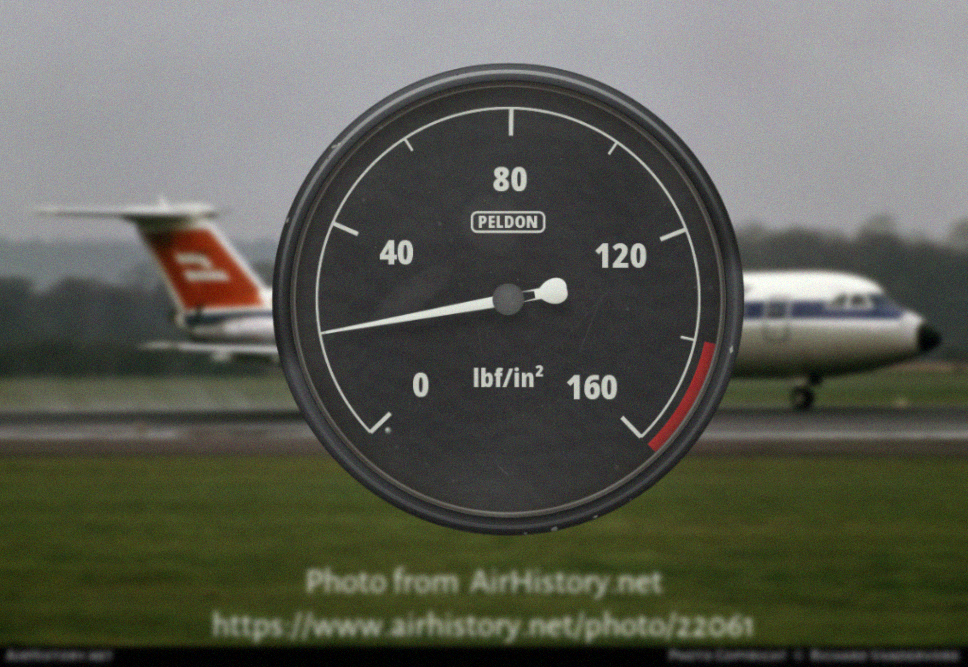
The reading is 20 psi
